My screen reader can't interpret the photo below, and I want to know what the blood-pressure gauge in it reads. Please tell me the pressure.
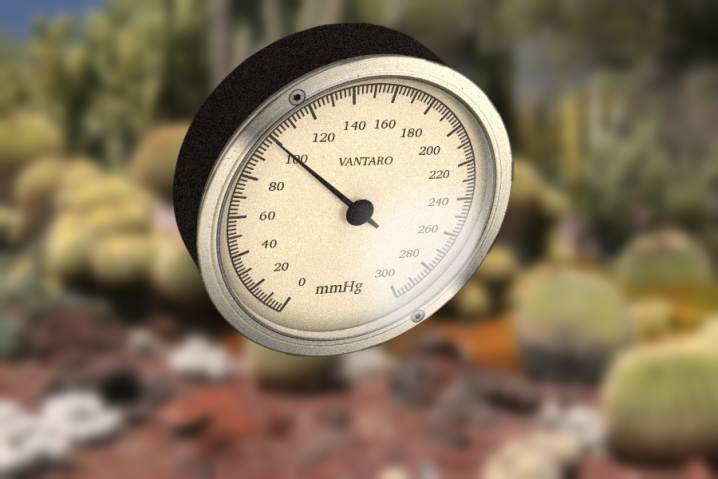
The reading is 100 mmHg
